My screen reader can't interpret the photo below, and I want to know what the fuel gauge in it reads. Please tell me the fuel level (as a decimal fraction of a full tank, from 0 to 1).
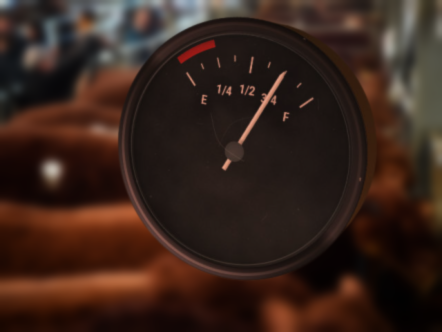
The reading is 0.75
